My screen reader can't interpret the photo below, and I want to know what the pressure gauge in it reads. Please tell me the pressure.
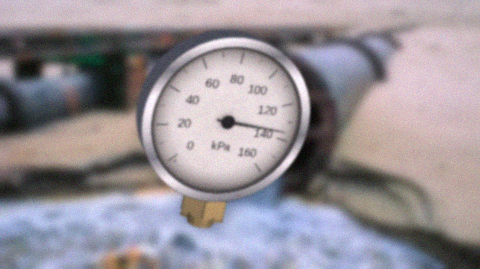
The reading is 135 kPa
